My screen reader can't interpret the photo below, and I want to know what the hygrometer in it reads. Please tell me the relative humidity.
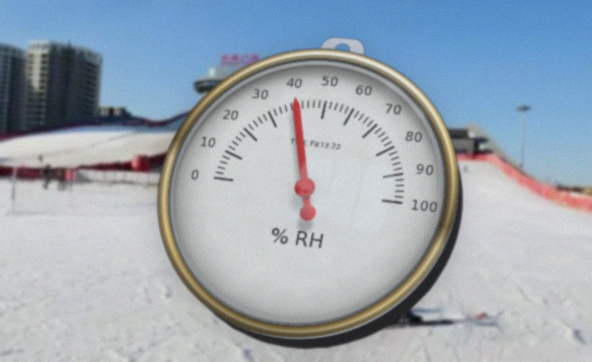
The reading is 40 %
